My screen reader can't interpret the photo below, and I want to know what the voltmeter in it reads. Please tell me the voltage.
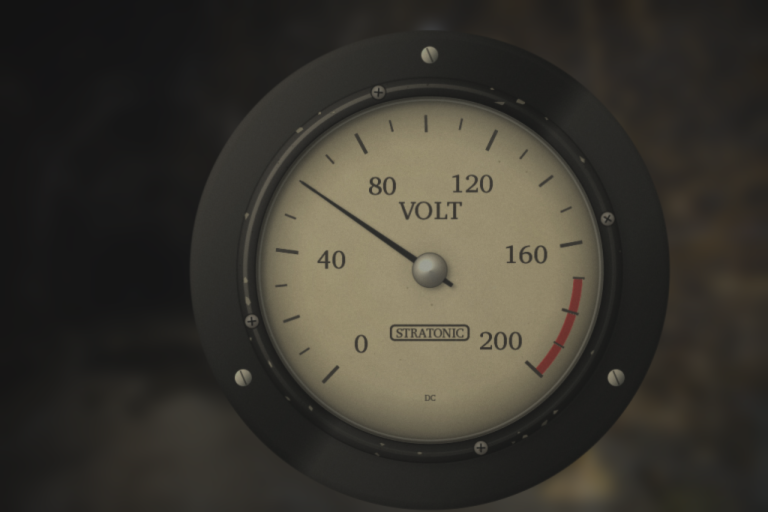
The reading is 60 V
